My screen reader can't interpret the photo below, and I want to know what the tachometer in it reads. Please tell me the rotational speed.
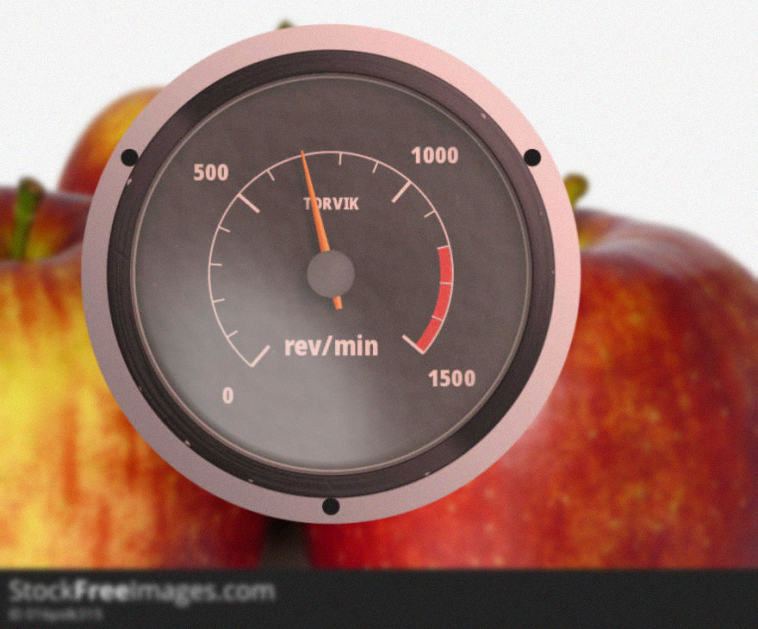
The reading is 700 rpm
